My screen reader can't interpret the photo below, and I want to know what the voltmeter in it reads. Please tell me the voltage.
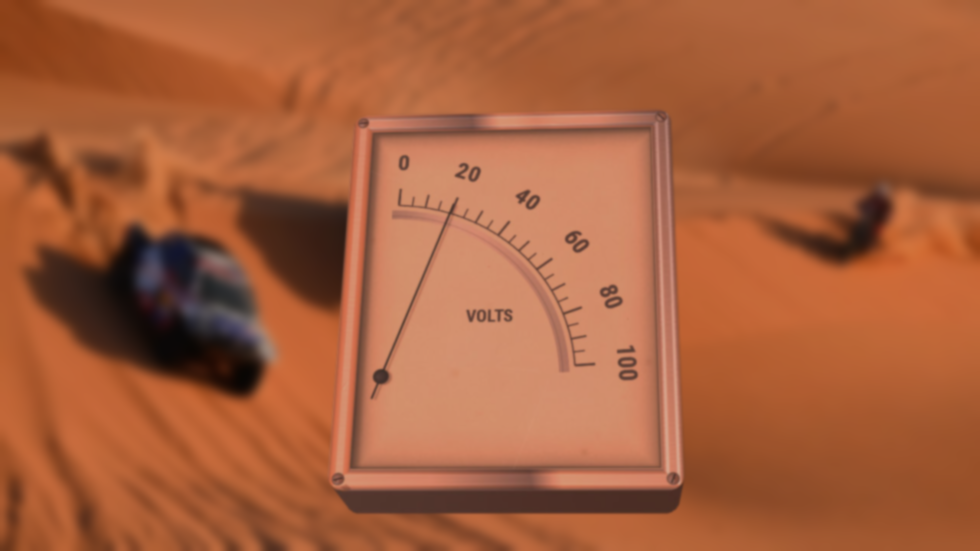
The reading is 20 V
